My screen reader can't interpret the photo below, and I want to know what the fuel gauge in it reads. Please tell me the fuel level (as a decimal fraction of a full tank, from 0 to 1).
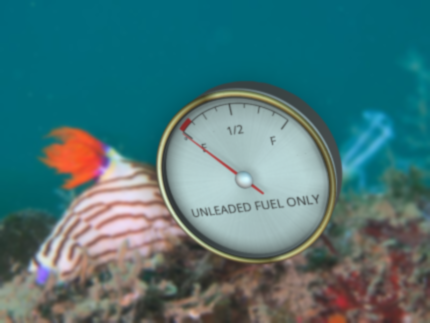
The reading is 0
